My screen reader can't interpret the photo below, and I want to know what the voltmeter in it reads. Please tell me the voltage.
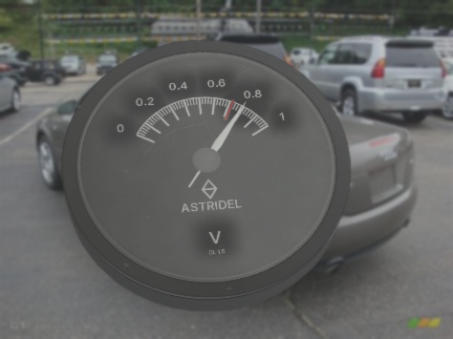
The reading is 0.8 V
